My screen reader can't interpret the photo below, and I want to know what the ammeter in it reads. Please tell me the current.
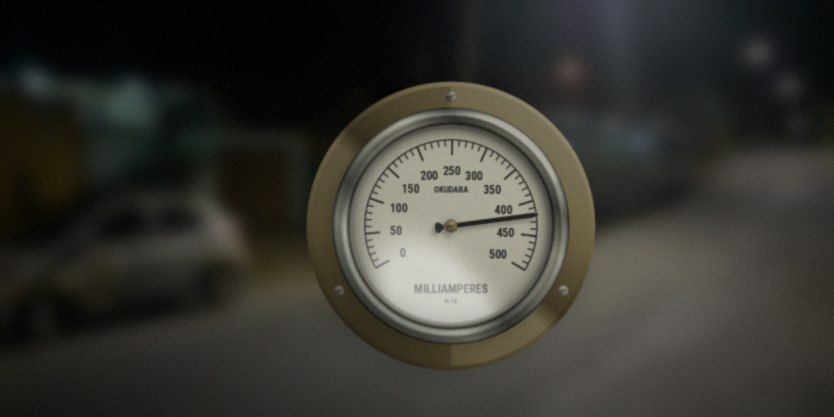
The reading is 420 mA
